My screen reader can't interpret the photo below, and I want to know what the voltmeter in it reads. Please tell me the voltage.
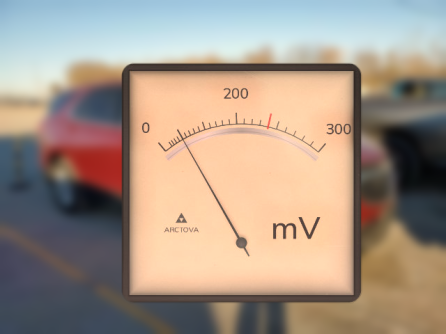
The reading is 100 mV
